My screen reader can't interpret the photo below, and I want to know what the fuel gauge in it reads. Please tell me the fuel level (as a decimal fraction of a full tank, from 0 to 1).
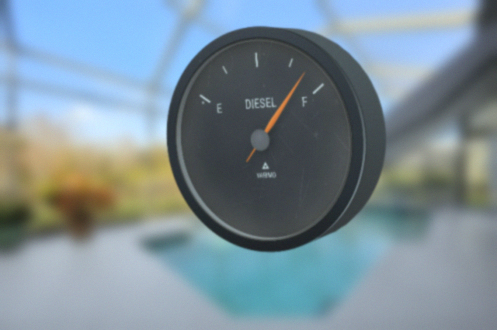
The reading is 0.875
